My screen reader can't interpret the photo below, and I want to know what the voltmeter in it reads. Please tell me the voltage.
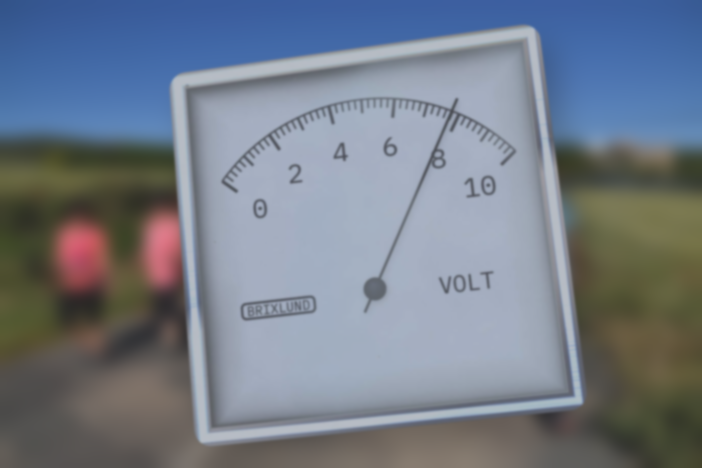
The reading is 7.8 V
